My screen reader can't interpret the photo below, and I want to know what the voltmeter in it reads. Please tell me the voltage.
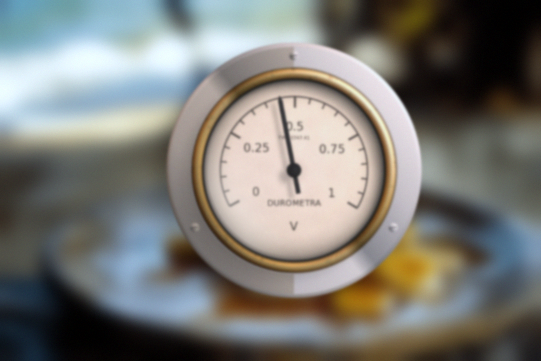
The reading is 0.45 V
